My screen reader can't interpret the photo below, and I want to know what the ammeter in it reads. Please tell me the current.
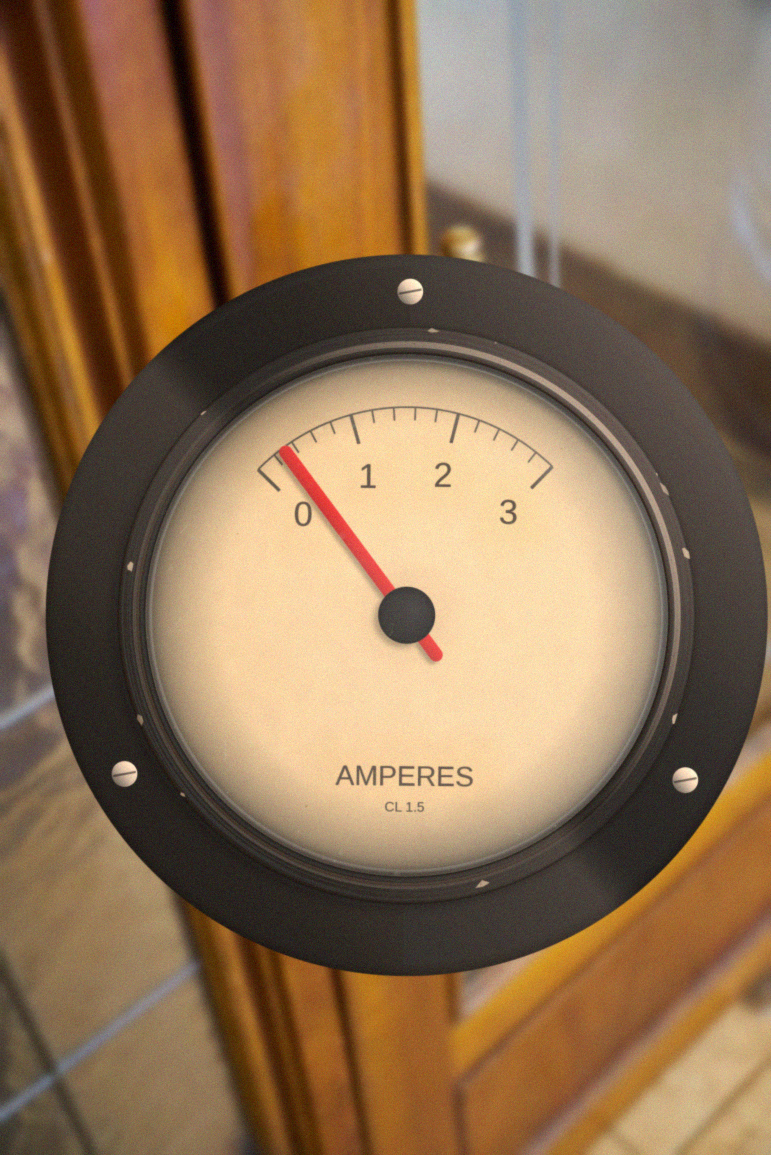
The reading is 0.3 A
